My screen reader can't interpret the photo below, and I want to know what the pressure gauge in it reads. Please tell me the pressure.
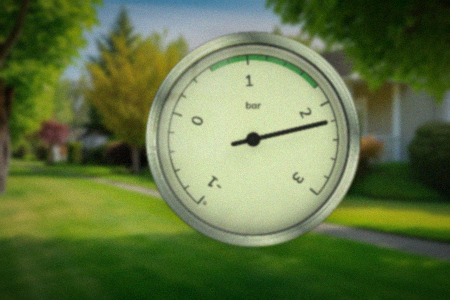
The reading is 2.2 bar
